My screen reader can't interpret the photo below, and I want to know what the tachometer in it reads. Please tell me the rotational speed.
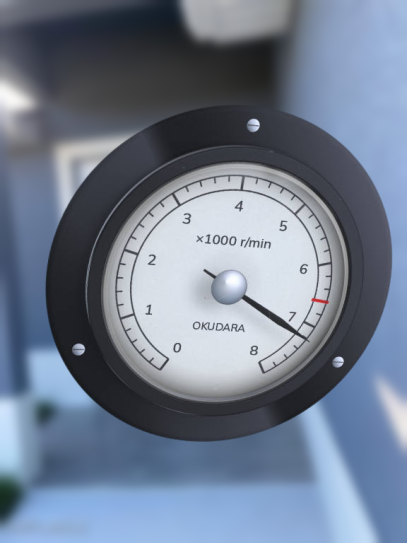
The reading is 7200 rpm
